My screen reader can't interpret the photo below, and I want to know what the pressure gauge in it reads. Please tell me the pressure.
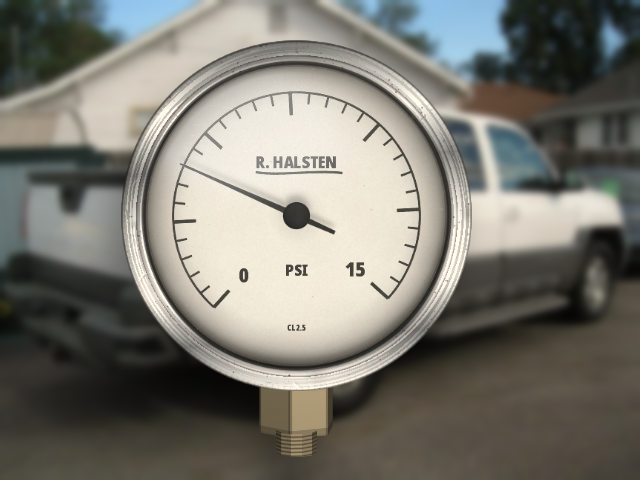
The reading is 4 psi
